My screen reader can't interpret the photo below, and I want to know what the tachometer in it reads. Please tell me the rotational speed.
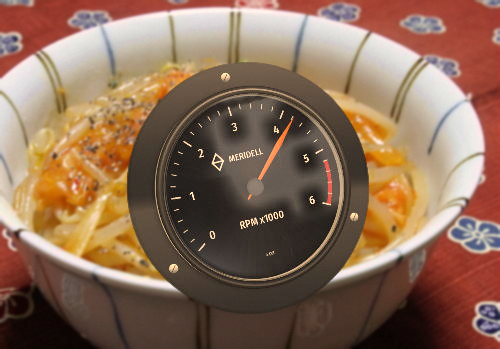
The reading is 4200 rpm
